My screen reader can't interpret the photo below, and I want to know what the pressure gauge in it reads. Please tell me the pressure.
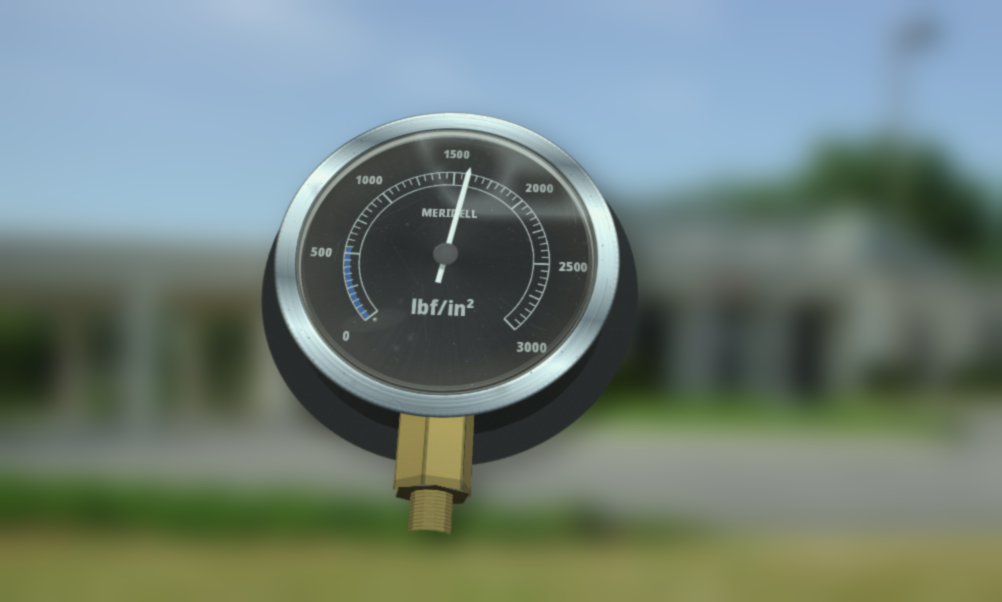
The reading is 1600 psi
